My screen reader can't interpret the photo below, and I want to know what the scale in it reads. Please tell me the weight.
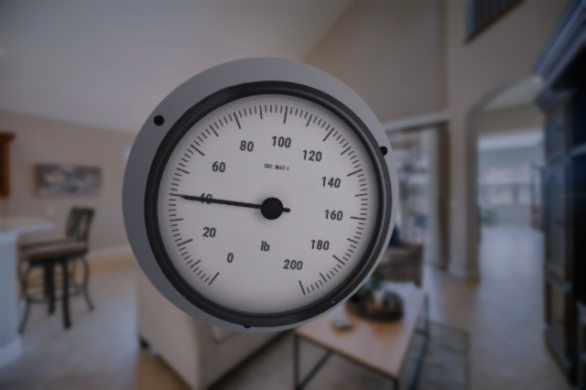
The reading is 40 lb
